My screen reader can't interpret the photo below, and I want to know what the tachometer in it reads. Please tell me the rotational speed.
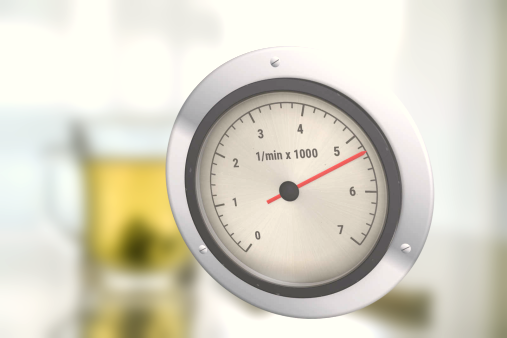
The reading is 5300 rpm
